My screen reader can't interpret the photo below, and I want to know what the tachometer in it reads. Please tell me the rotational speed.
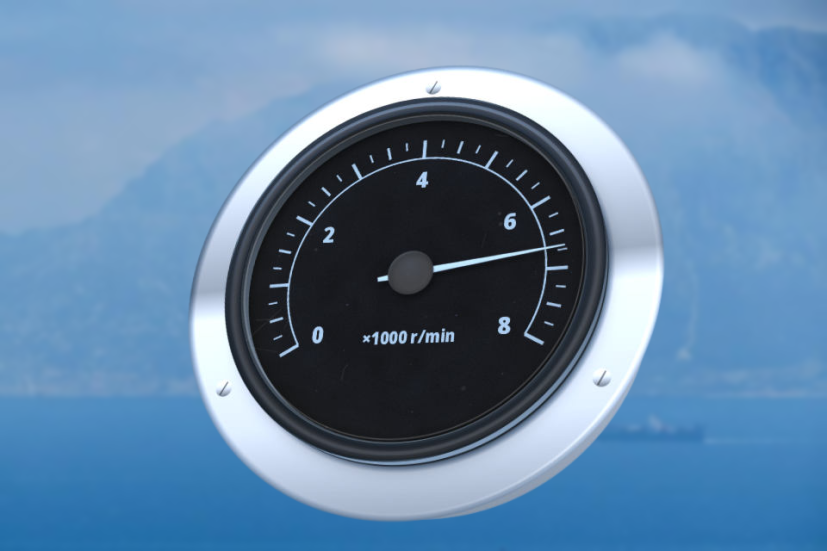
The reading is 6750 rpm
